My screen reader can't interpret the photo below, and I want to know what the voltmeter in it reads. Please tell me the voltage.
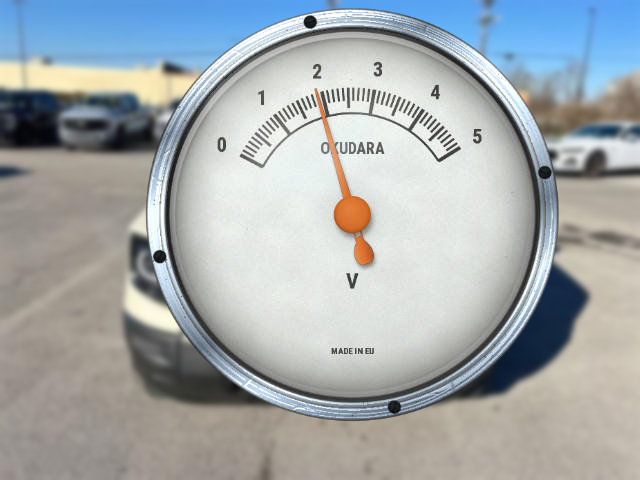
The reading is 1.9 V
